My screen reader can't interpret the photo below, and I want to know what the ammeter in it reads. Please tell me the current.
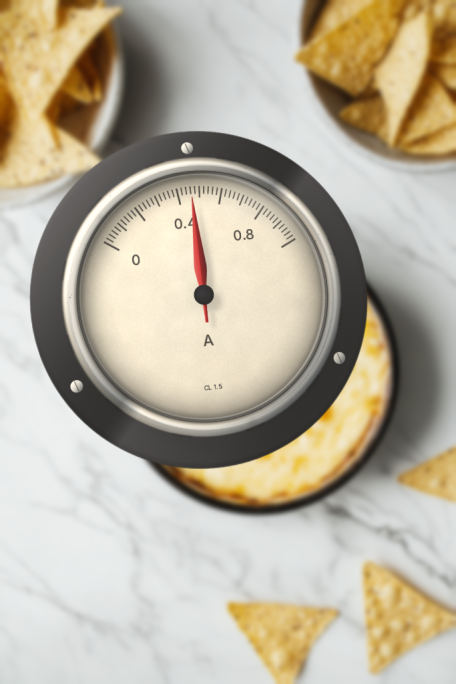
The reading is 0.46 A
